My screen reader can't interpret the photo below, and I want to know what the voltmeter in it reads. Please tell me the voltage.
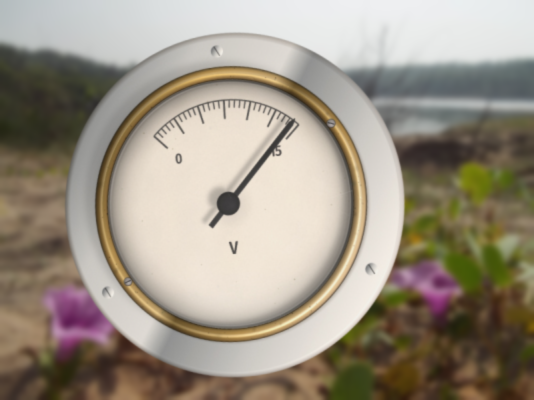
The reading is 14.5 V
